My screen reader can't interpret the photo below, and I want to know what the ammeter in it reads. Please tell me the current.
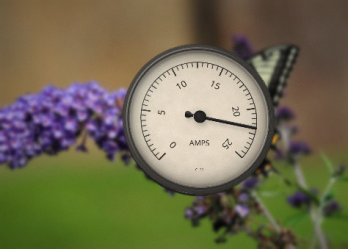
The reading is 22 A
